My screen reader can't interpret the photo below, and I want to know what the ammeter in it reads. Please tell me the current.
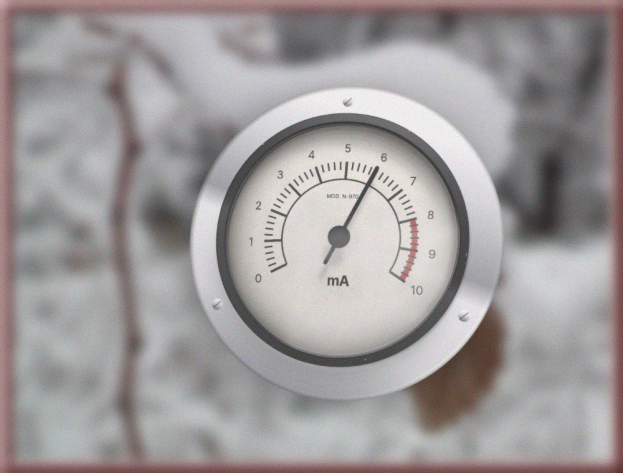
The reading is 6 mA
